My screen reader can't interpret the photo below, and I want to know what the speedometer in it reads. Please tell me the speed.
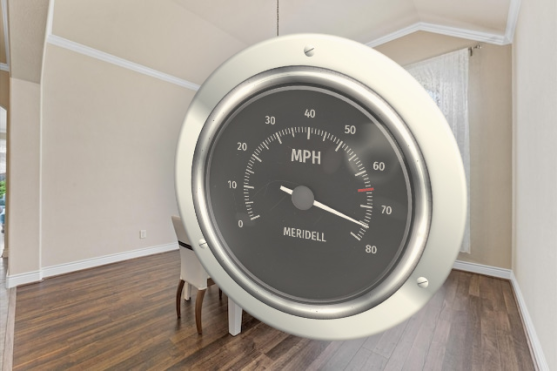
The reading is 75 mph
